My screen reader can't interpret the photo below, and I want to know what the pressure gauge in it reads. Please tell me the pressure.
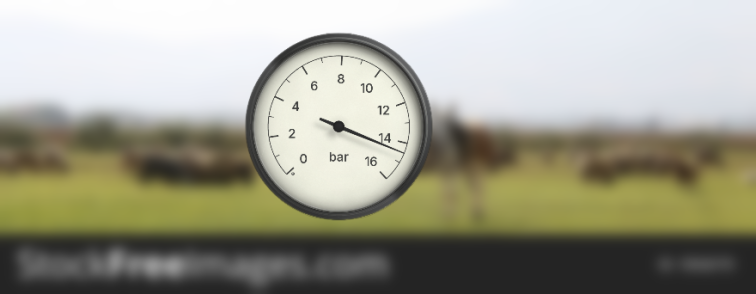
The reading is 14.5 bar
